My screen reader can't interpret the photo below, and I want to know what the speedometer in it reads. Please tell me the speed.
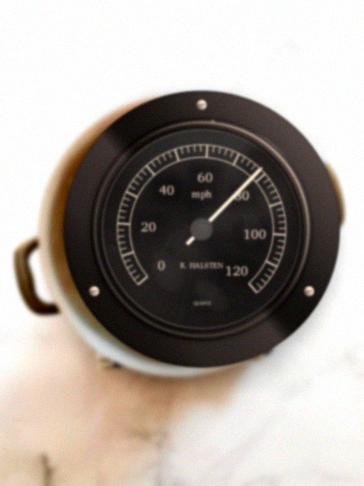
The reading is 78 mph
